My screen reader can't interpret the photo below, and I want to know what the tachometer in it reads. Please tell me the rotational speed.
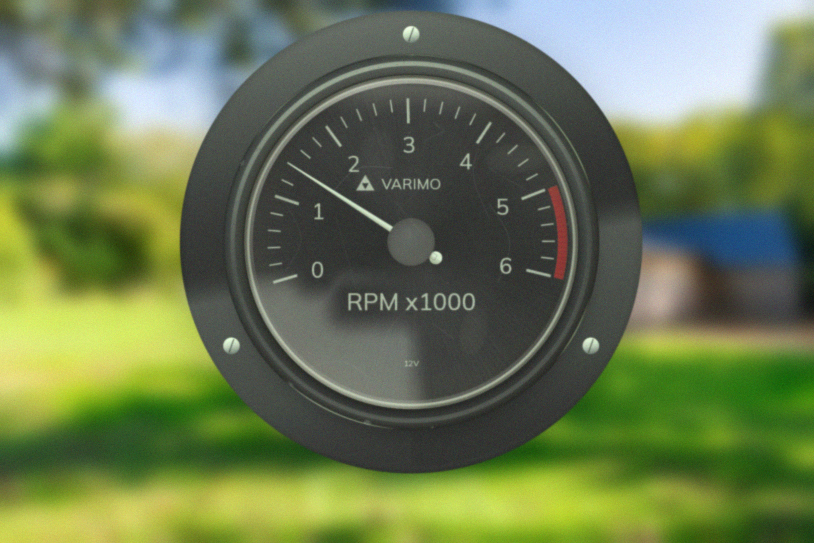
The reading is 1400 rpm
